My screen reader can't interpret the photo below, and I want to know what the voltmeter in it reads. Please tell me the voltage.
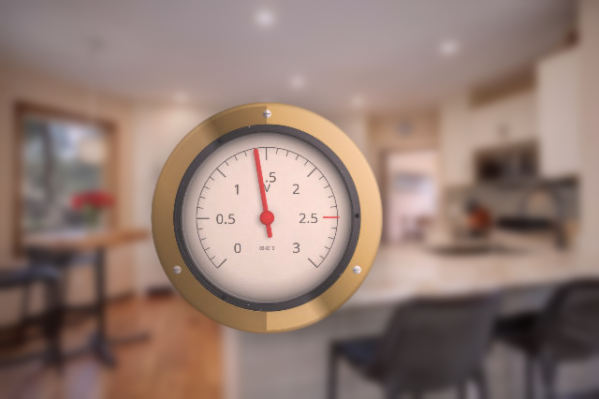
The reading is 1.4 V
